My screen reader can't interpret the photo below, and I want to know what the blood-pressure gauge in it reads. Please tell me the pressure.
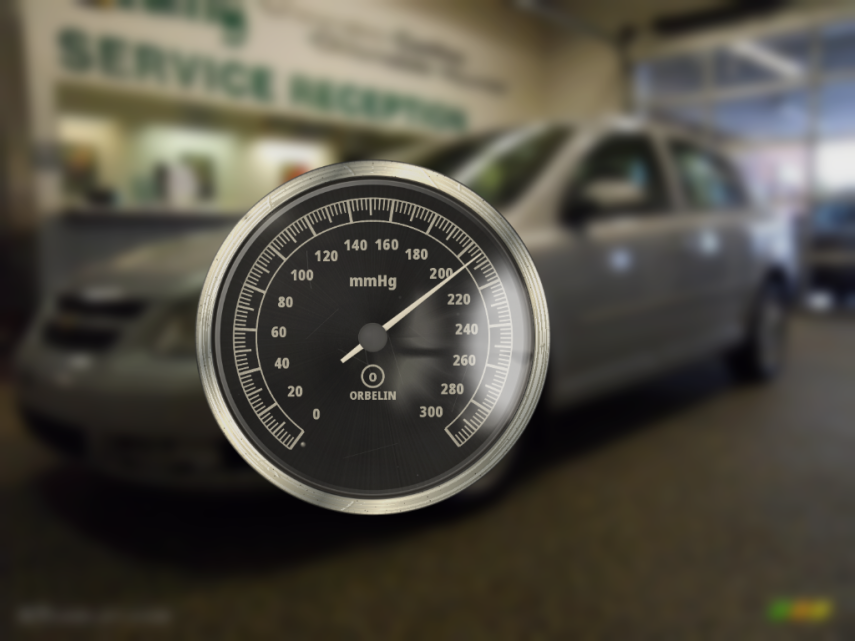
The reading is 206 mmHg
